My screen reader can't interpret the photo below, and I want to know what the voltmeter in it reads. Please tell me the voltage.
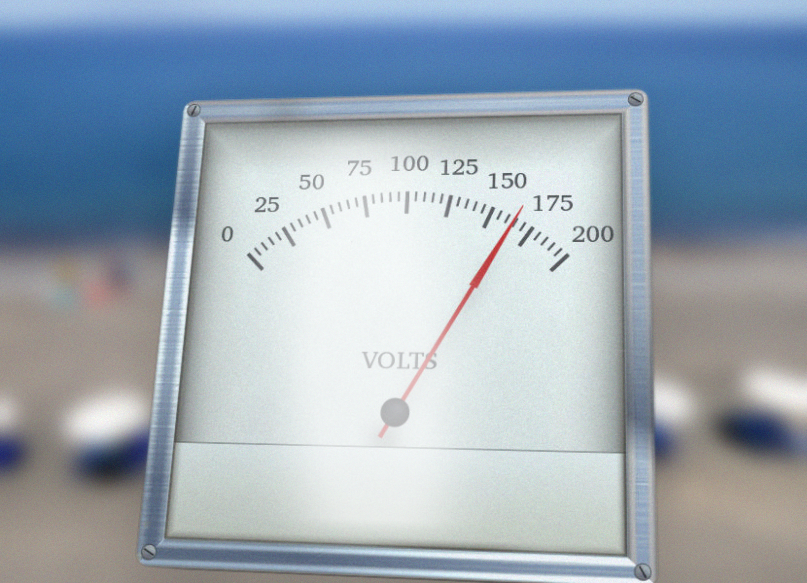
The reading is 165 V
